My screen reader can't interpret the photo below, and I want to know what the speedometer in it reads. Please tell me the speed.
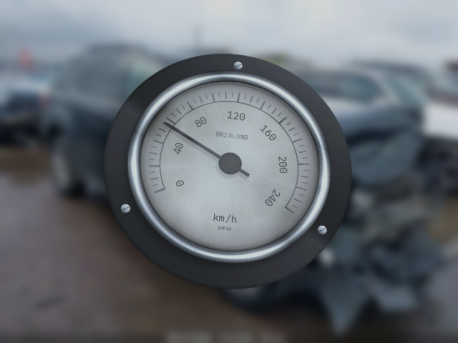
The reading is 55 km/h
